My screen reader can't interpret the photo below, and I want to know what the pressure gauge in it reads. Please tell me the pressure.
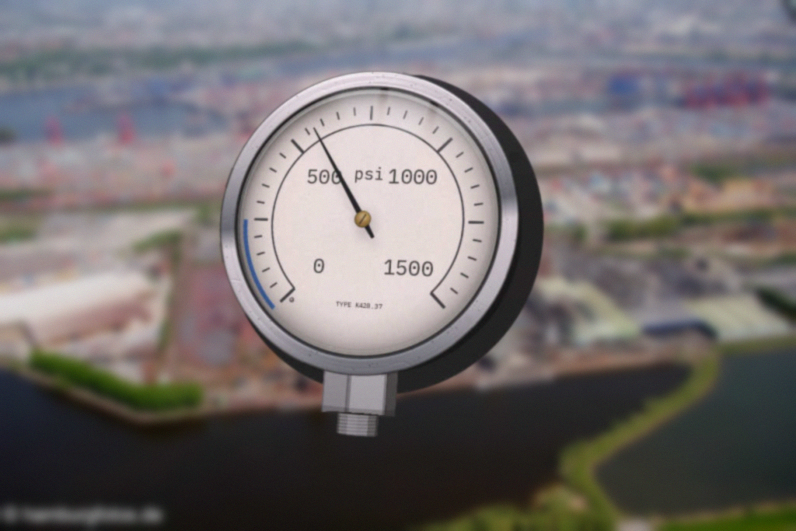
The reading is 575 psi
